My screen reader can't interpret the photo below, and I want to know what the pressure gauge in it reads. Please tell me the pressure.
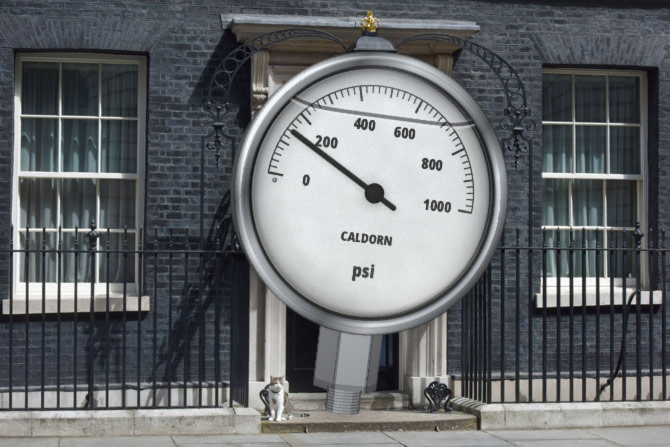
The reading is 140 psi
